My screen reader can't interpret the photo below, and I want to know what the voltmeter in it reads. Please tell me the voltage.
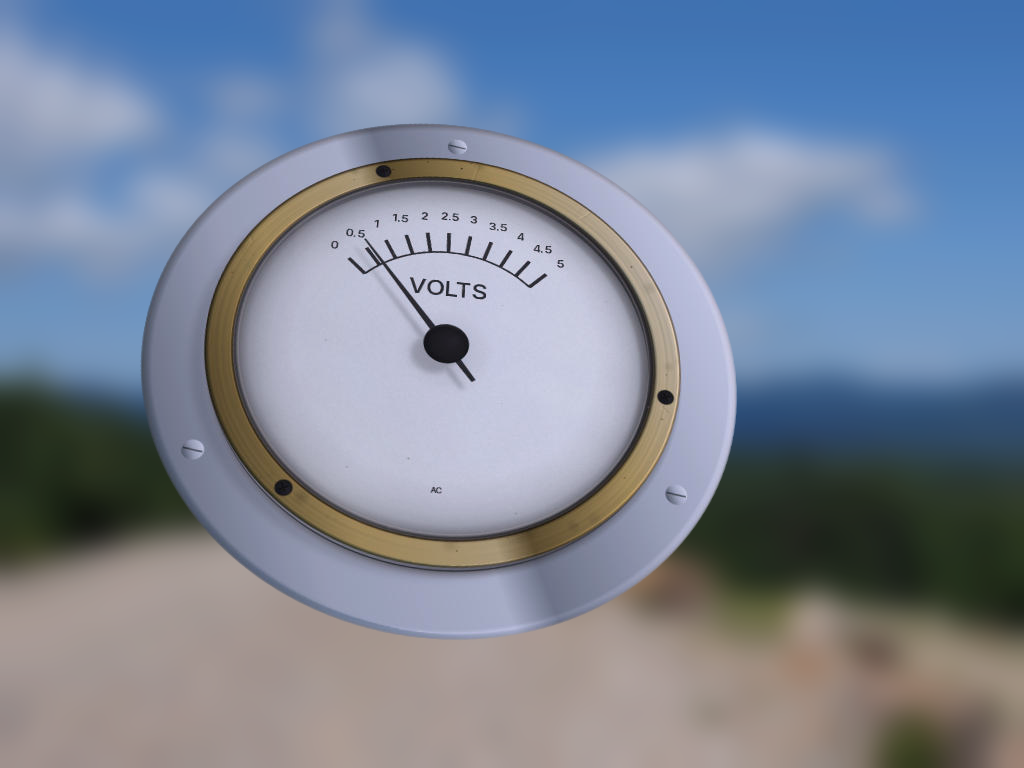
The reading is 0.5 V
